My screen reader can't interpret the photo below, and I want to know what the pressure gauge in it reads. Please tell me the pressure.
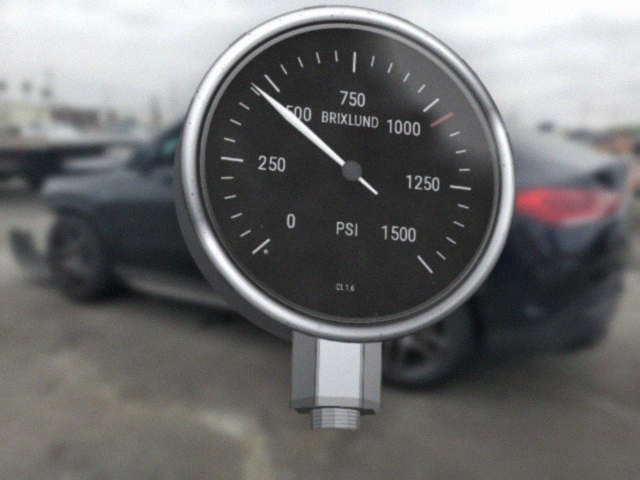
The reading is 450 psi
